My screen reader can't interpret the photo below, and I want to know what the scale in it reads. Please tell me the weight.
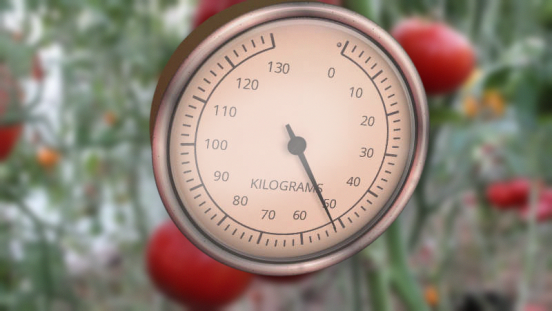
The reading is 52 kg
